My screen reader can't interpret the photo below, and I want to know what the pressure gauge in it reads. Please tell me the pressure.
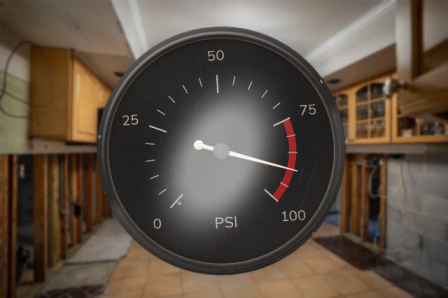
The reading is 90 psi
